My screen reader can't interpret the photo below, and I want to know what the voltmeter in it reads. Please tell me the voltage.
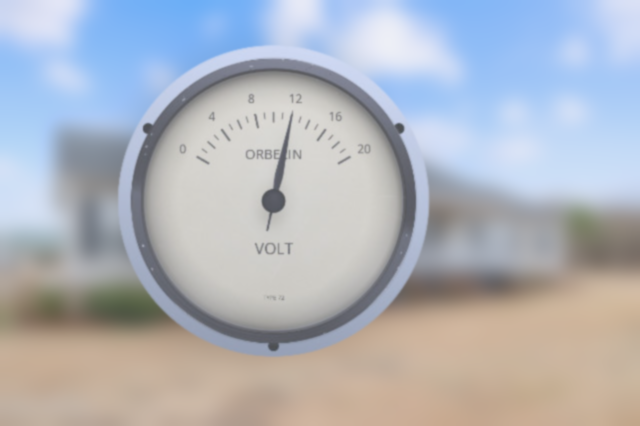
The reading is 12 V
